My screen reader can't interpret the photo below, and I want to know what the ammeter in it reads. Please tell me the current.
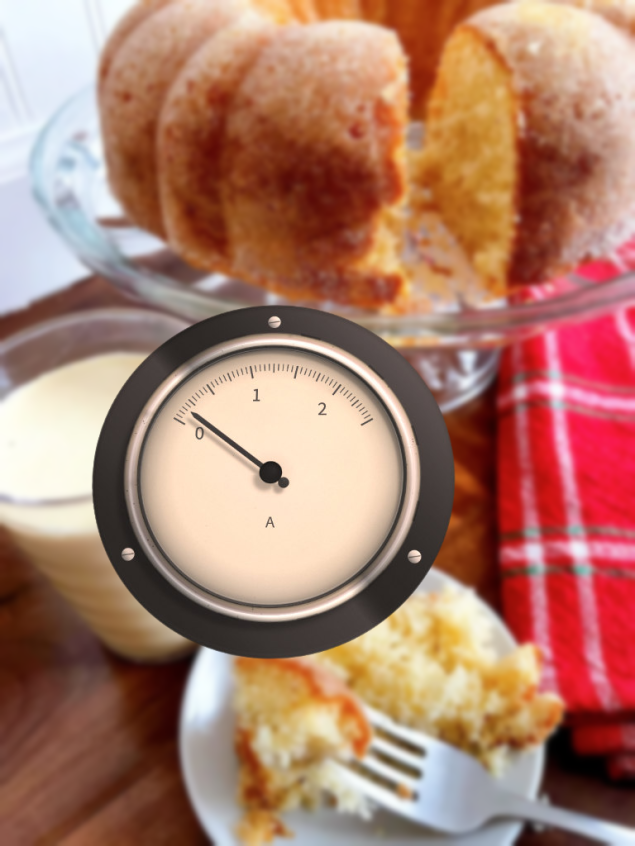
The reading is 0.15 A
